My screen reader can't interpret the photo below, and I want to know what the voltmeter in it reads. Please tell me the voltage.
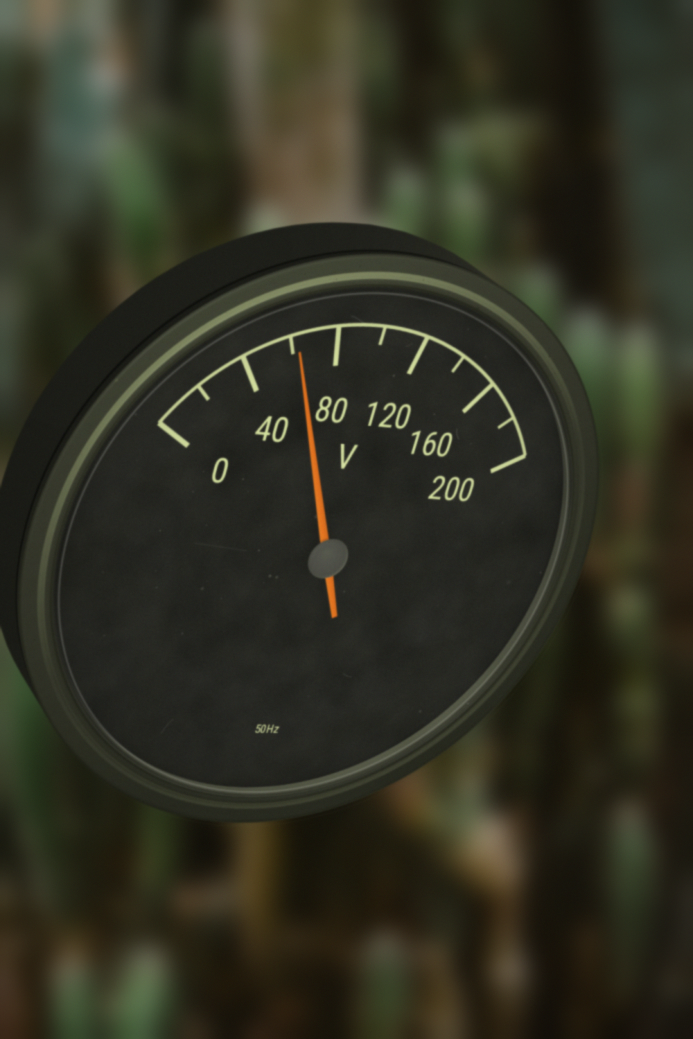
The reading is 60 V
